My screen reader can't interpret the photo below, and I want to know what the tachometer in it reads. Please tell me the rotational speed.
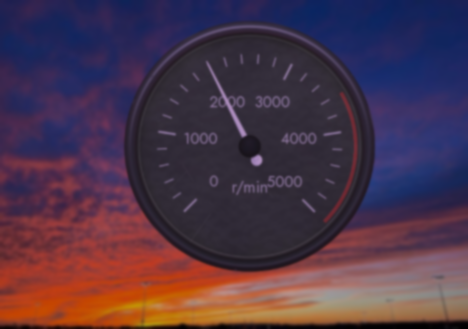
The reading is 2000 rpm
